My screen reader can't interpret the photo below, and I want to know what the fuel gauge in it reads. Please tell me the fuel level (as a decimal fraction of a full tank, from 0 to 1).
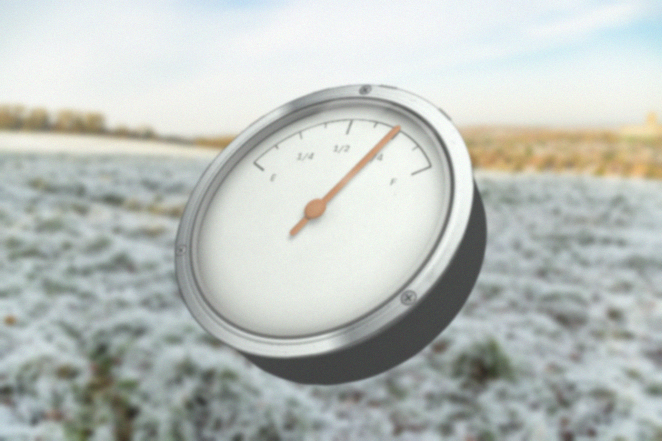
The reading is 0.75
